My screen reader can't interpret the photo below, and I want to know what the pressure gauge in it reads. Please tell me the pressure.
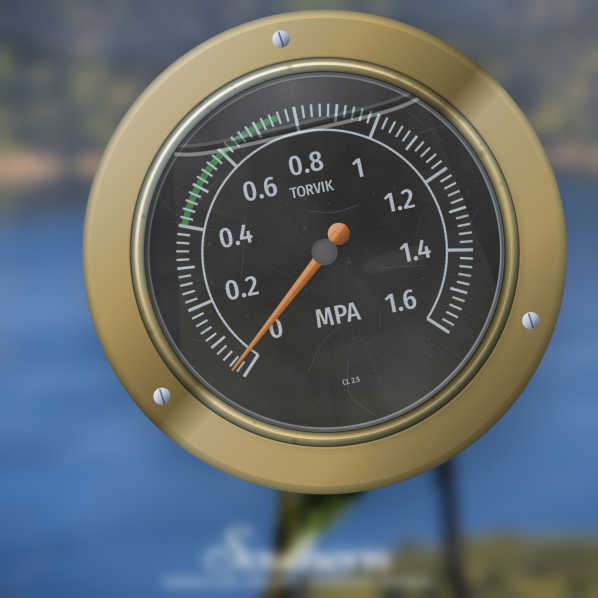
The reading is 0.03 MPa
